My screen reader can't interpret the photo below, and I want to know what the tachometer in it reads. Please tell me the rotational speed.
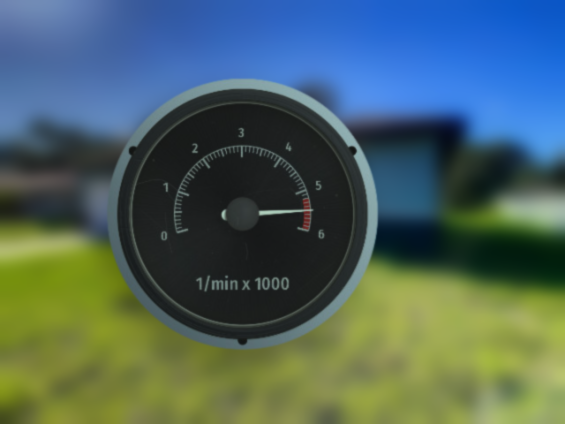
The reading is 5500 rpm
